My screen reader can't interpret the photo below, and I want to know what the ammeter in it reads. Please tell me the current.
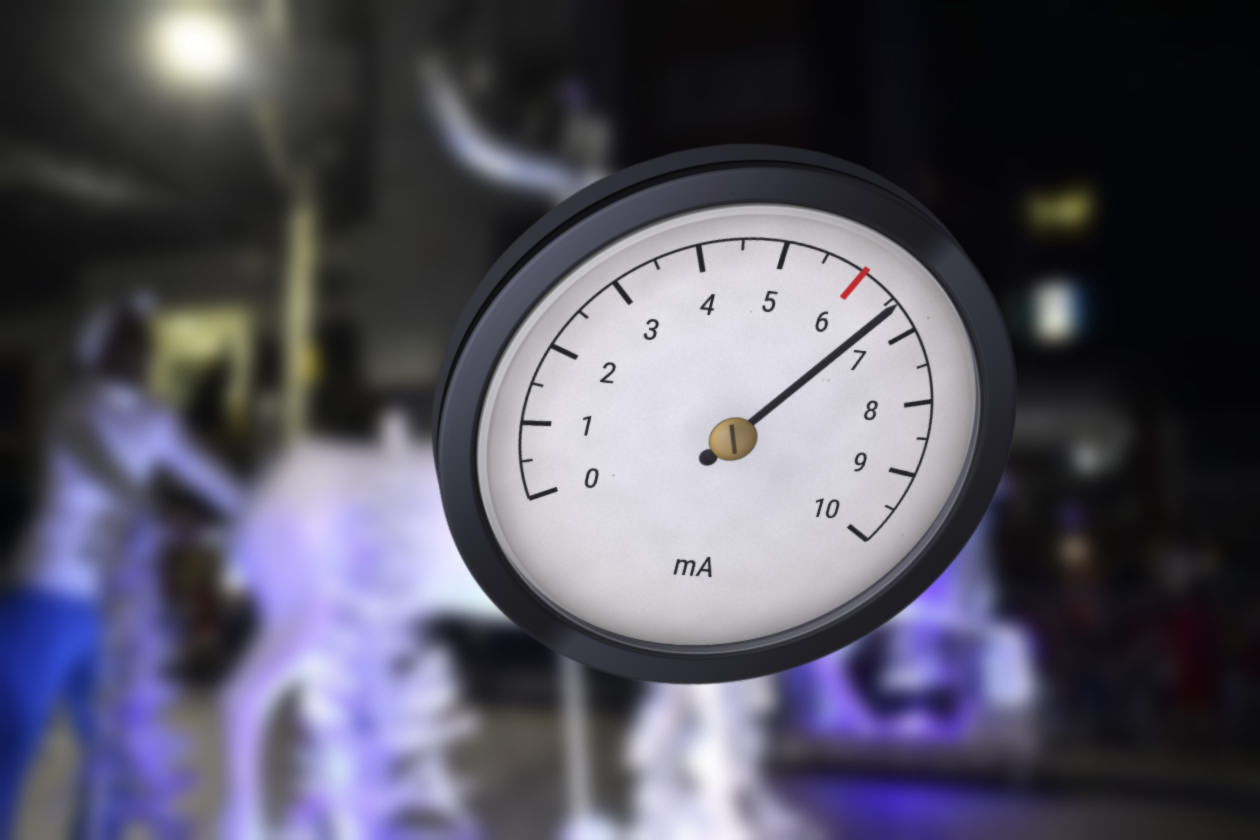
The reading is 6.5 mA
